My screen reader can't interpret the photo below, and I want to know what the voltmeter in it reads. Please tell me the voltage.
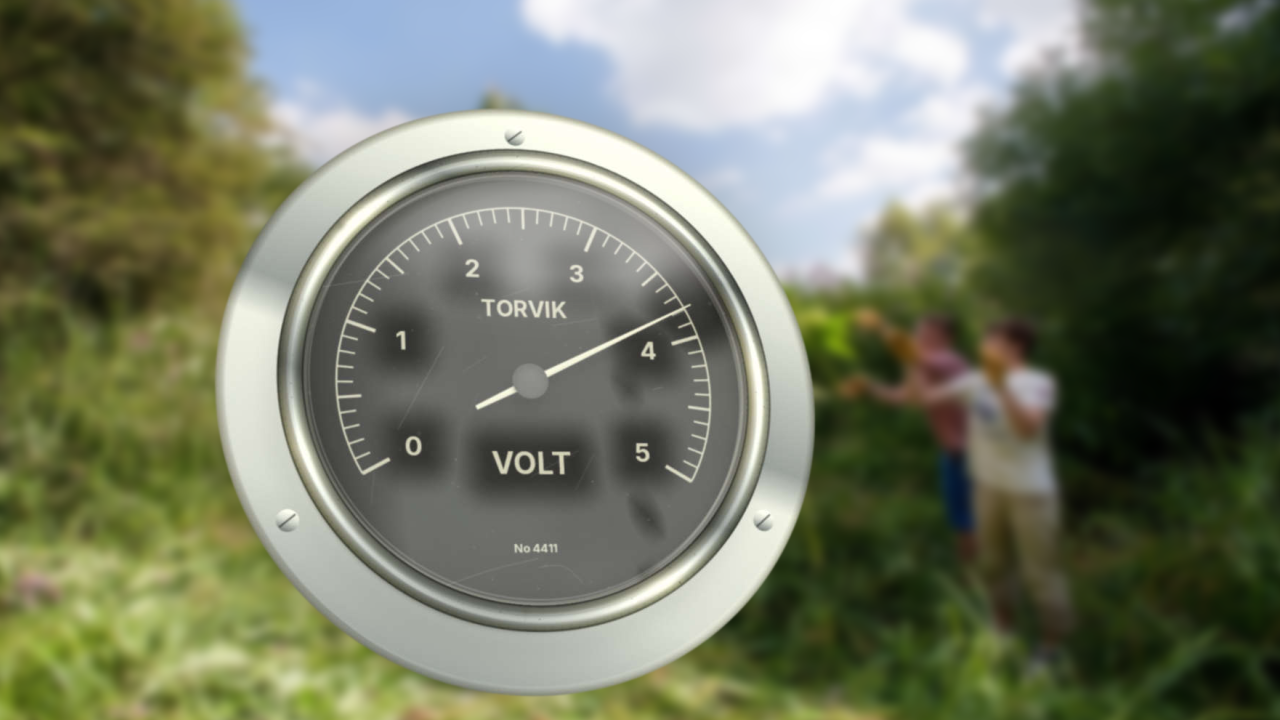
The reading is 3.8 V
